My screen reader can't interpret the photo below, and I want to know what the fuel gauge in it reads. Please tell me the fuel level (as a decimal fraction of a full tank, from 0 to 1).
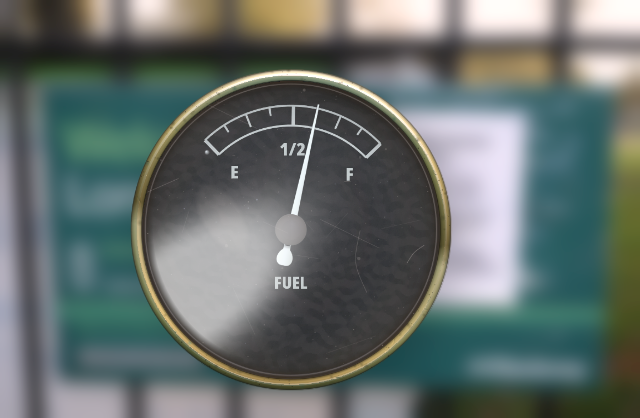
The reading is 0.625
